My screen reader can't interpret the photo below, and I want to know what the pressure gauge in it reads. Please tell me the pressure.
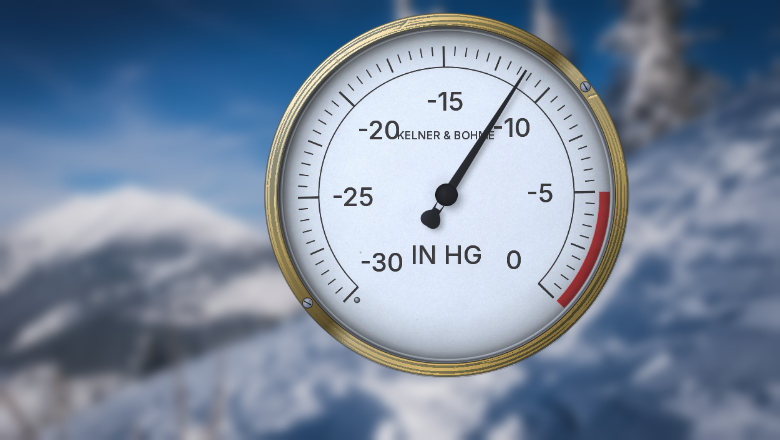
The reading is -11.25 inHg
